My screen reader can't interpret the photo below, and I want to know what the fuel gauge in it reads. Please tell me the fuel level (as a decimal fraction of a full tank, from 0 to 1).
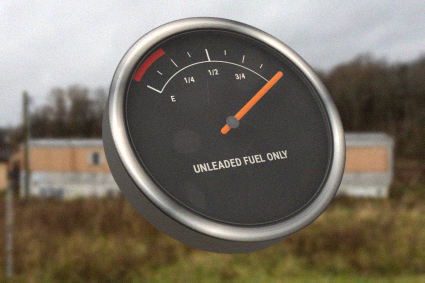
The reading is 1
